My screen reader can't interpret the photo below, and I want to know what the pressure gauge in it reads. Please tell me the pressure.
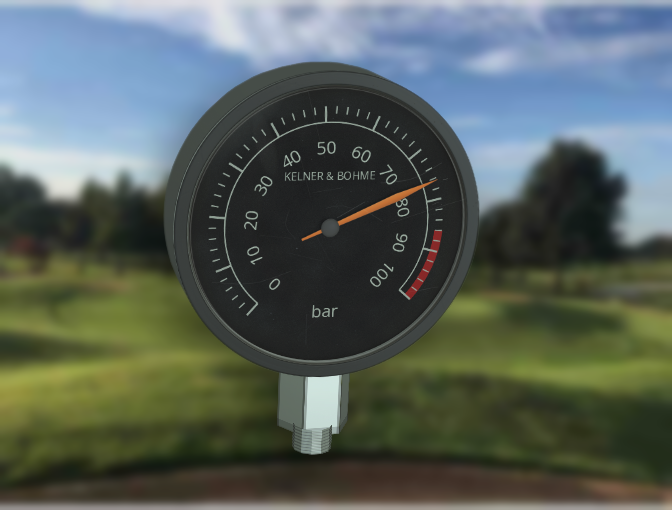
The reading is 76 bar
